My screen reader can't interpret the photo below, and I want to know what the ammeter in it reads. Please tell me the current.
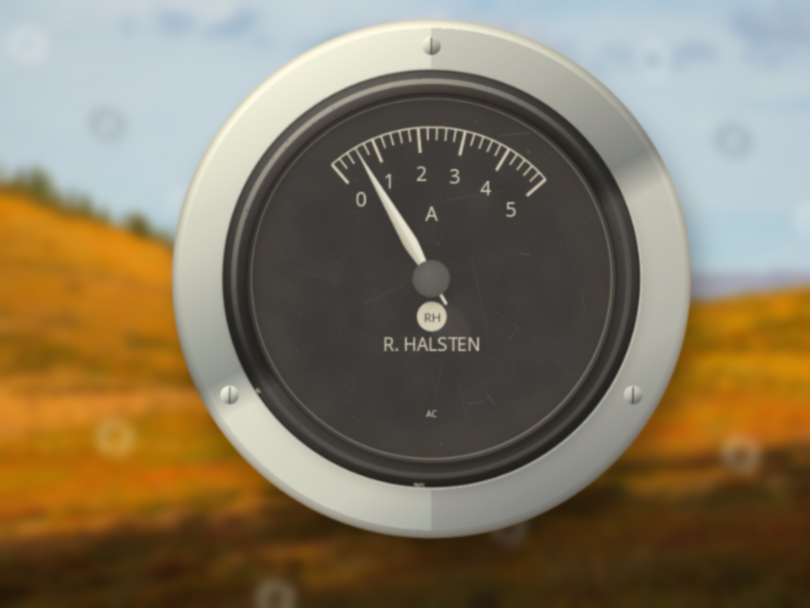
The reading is 0.6 A
